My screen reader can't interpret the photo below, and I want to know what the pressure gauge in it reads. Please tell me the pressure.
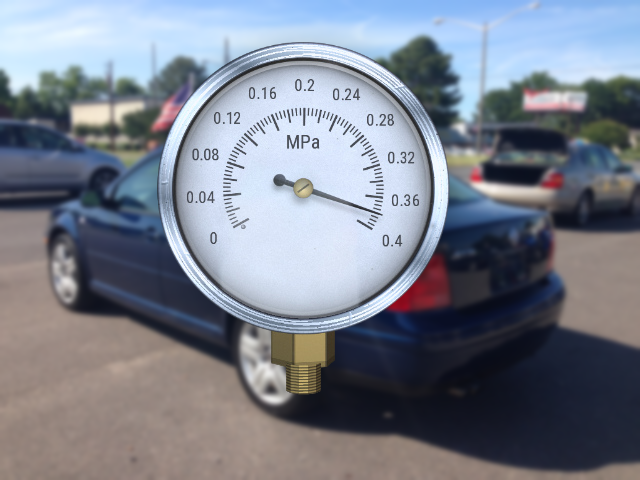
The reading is 0.38 MPa
